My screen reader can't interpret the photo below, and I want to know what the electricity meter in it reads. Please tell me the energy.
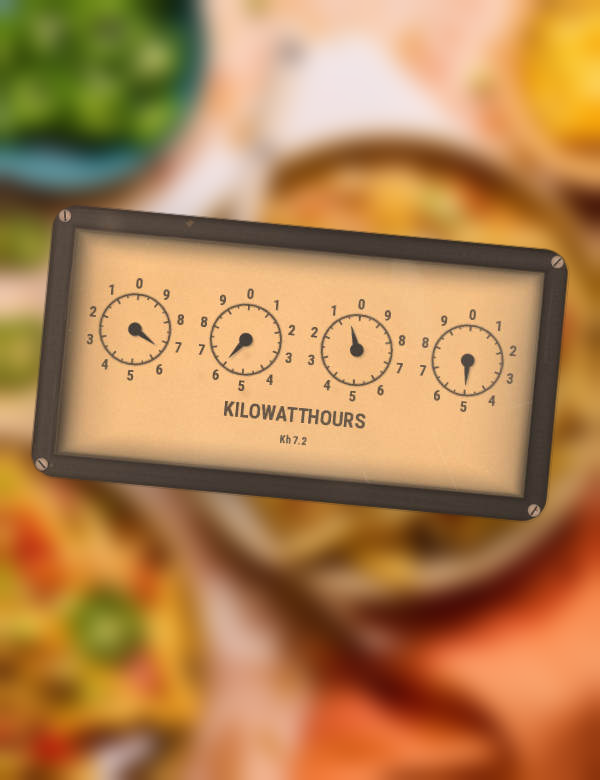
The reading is 6605 kWh
